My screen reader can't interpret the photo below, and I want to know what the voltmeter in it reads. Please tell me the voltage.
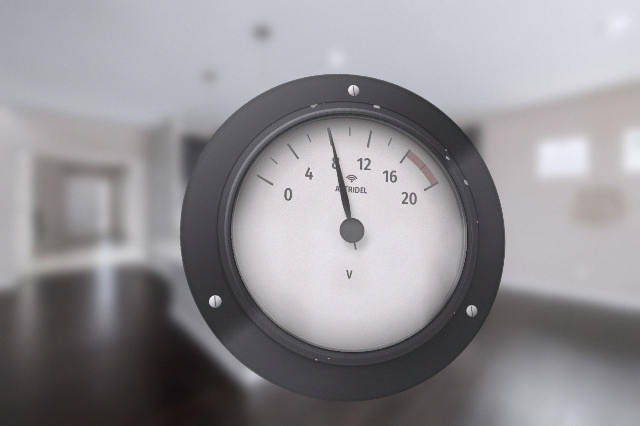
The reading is 8 V
